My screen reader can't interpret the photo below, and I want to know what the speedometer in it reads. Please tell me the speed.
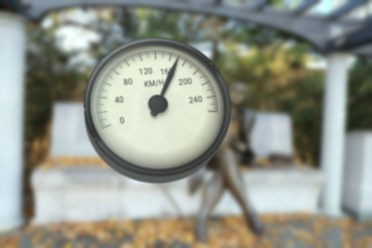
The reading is 170 km/h
